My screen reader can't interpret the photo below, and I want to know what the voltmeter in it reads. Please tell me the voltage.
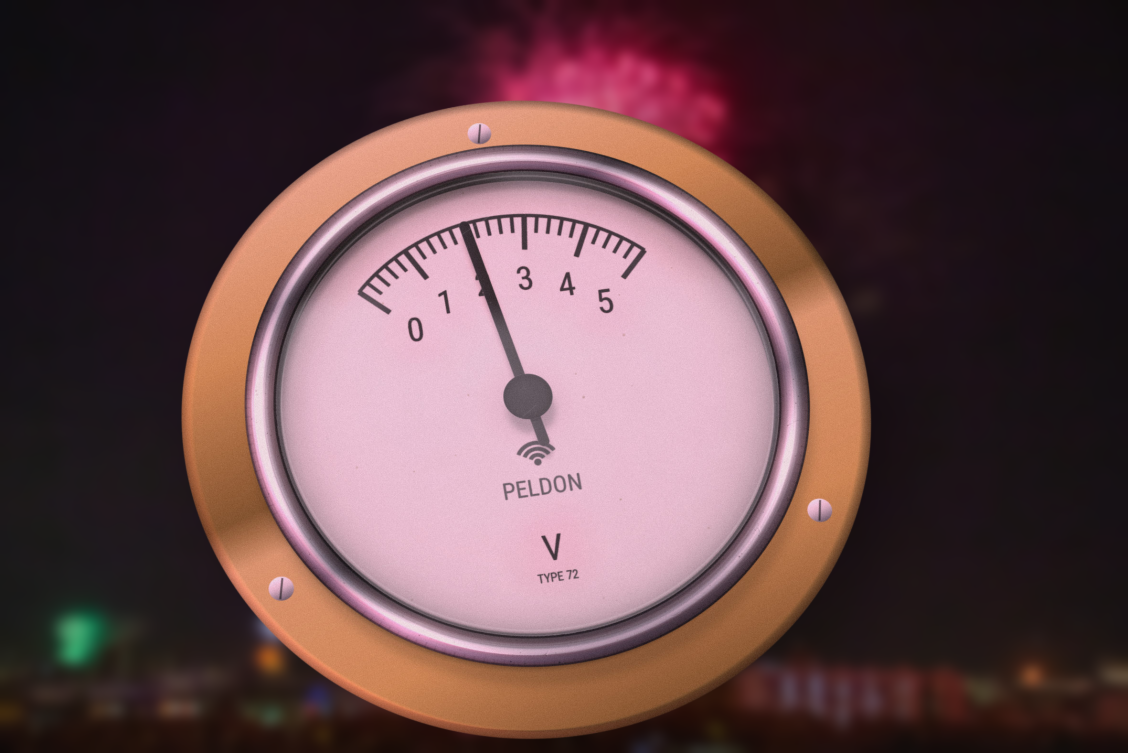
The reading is 2 V
